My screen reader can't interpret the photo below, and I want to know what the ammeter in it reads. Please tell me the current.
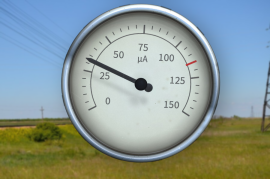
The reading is 32.5 µA
